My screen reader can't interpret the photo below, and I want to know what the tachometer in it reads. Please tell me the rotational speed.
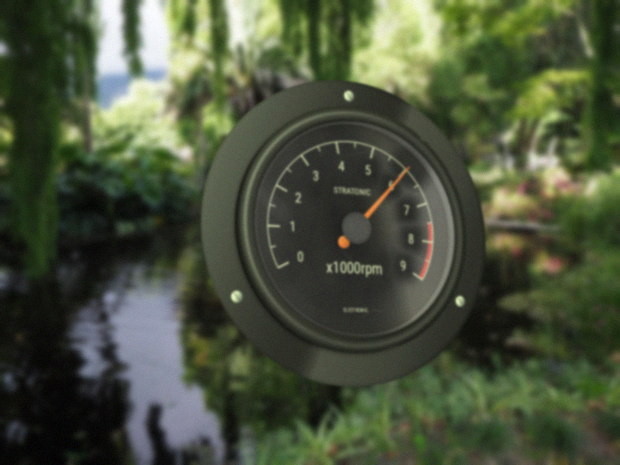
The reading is 6000 rpm
